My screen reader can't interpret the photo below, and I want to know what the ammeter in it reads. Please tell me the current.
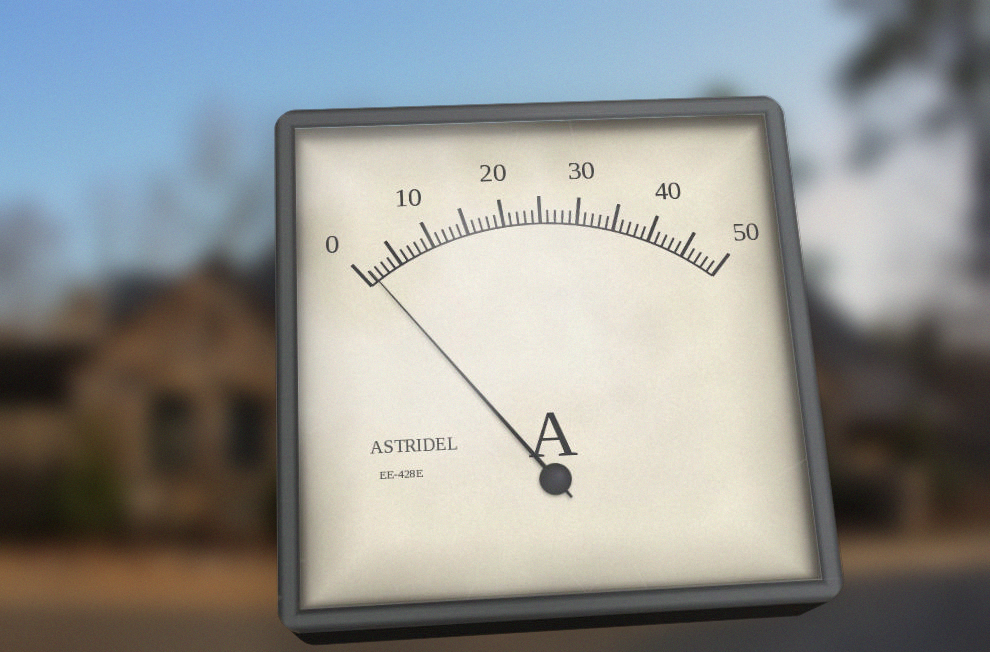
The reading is 1 A
